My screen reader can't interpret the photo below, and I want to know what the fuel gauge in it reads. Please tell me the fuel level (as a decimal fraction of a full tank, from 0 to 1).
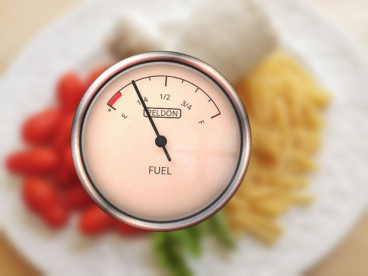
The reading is 0.25
